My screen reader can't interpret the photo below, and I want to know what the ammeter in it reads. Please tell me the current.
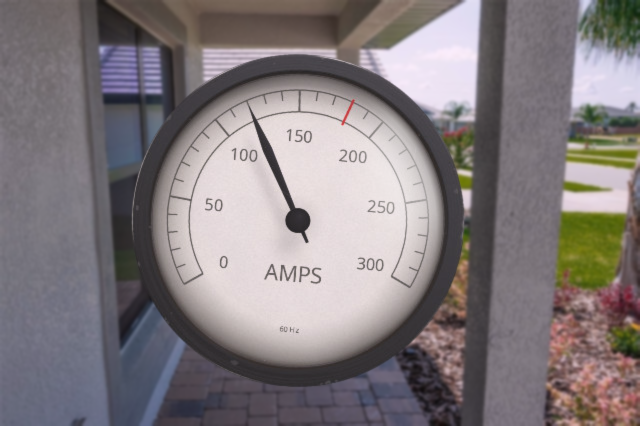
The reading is 120 A
